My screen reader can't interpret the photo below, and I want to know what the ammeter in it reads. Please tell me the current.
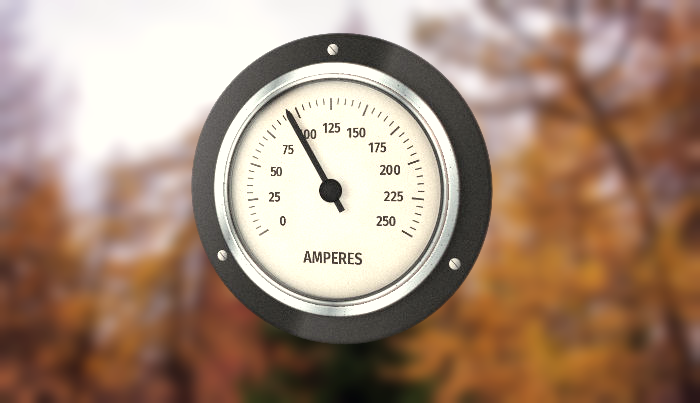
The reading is 95 A
